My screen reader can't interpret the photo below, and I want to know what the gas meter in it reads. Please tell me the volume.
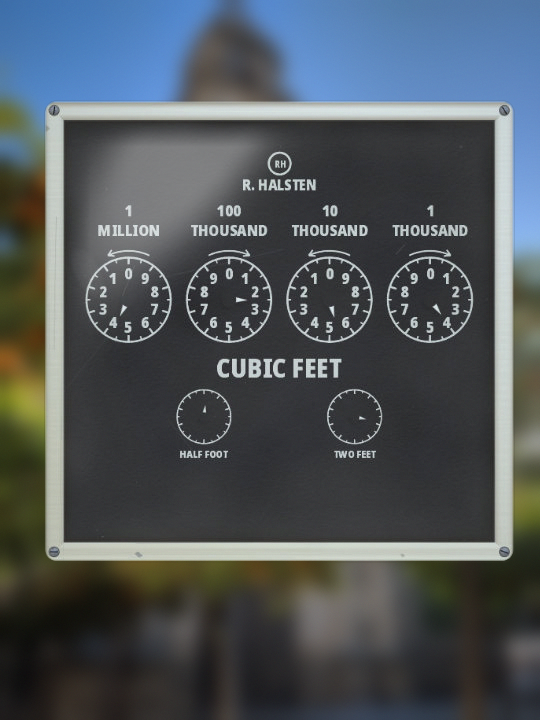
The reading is 425400 ft³
